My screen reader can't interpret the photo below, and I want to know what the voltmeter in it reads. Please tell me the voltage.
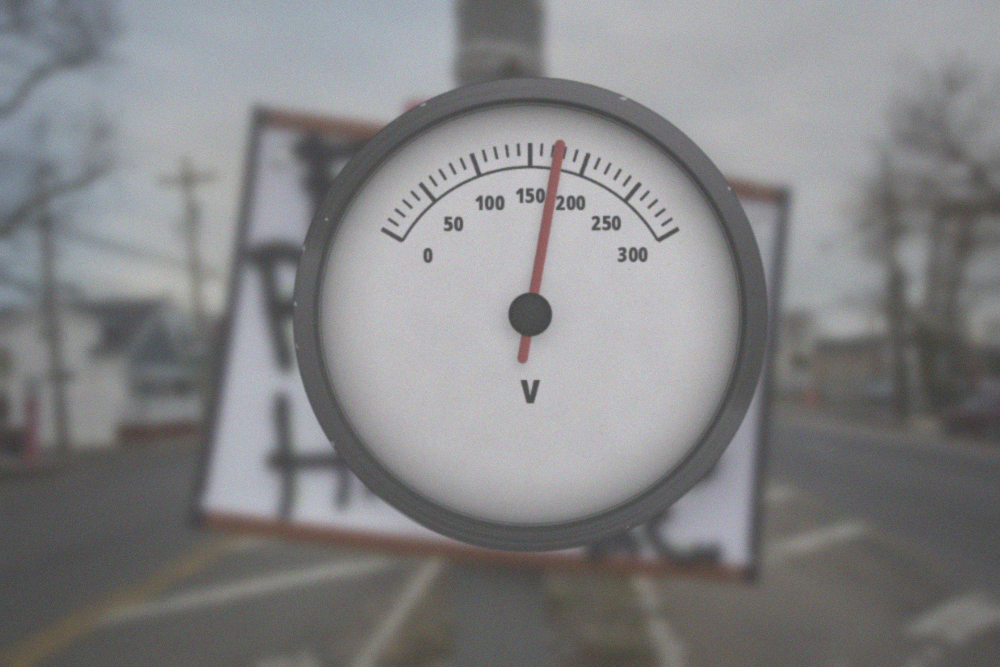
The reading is 175 V
